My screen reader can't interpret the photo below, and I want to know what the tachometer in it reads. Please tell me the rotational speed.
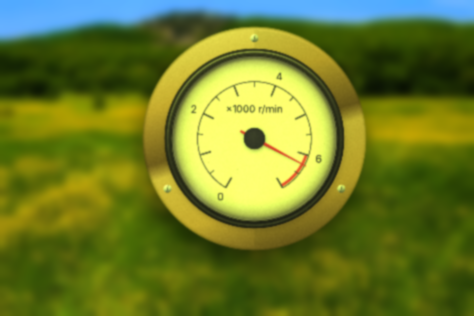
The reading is 6250 rpm
